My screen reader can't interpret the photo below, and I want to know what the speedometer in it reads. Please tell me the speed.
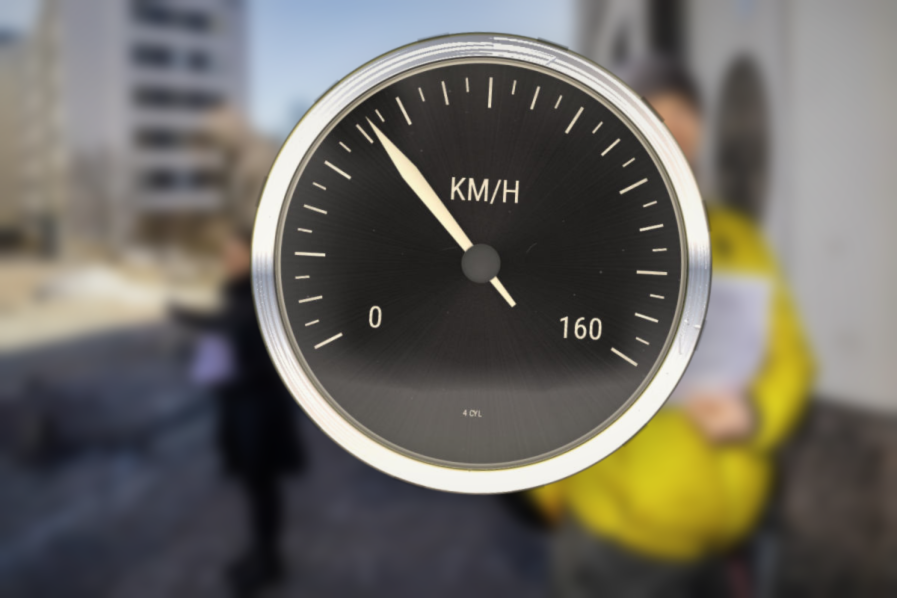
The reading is 52.5 km/h
